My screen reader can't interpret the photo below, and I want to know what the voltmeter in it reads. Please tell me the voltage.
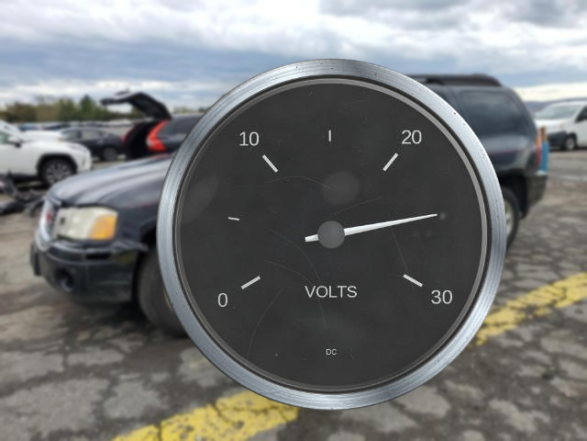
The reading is 25 V
